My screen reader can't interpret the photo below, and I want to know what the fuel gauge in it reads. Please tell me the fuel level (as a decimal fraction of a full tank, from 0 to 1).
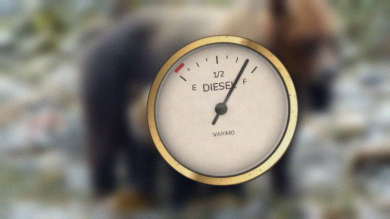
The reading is 0.875
